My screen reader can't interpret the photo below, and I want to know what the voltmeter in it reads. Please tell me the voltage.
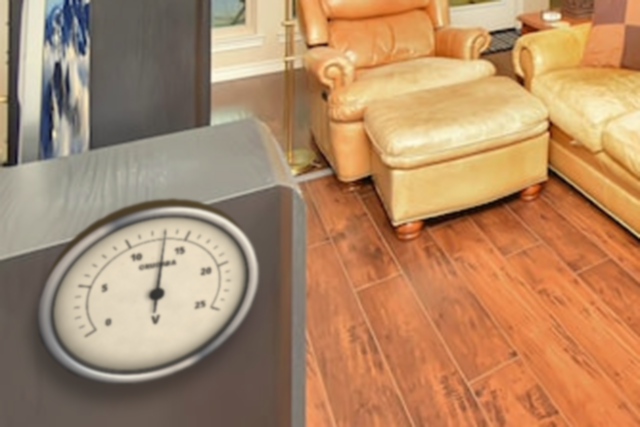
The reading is 13 V
